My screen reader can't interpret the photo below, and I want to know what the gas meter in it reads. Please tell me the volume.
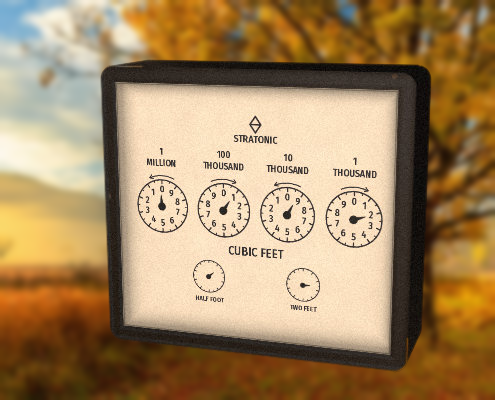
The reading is 9200 ft³
